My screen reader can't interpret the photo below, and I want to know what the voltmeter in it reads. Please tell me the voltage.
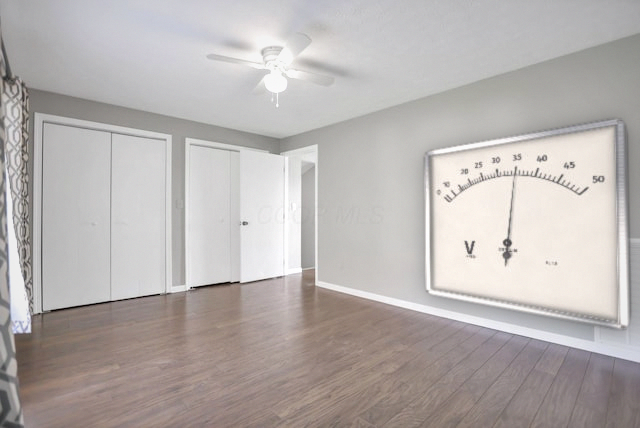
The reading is 35 V
